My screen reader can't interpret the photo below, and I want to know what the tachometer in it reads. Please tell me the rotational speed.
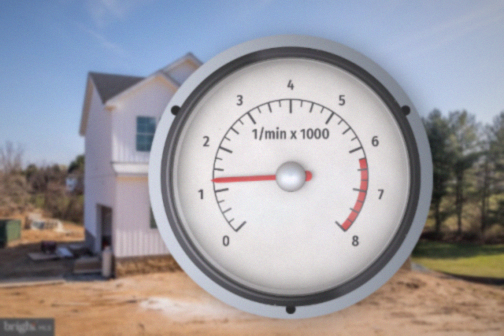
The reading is 1250 rpm
